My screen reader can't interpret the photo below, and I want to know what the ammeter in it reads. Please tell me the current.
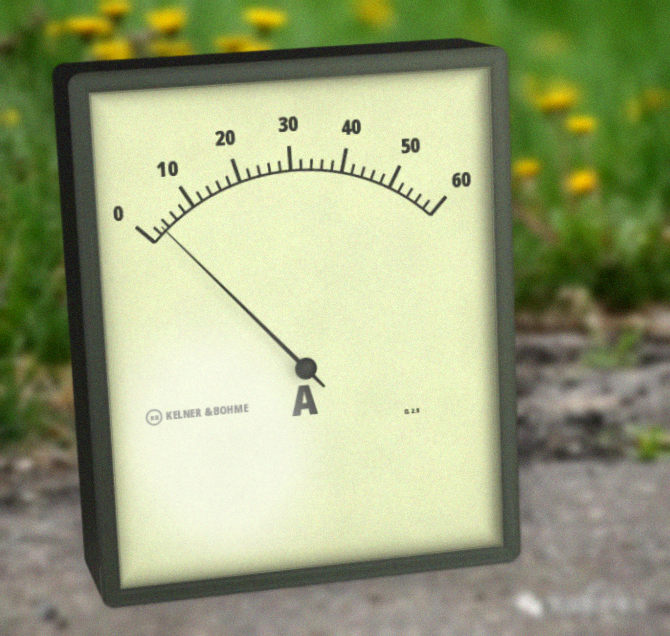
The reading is 3 A
